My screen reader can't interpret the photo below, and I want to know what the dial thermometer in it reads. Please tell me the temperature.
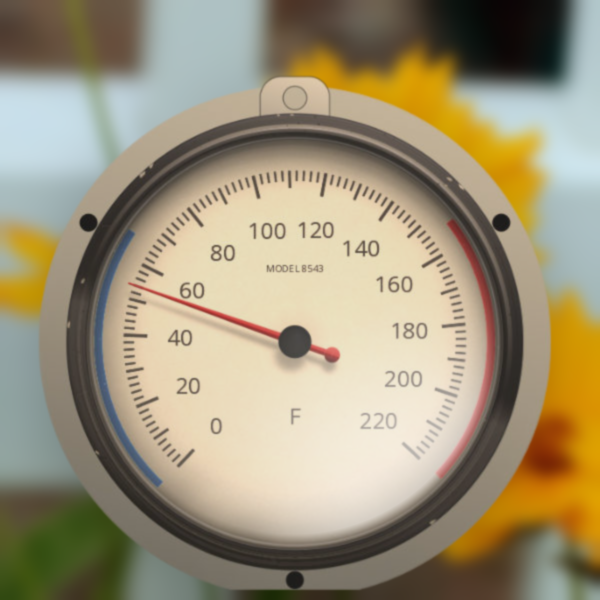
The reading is 54 °F
